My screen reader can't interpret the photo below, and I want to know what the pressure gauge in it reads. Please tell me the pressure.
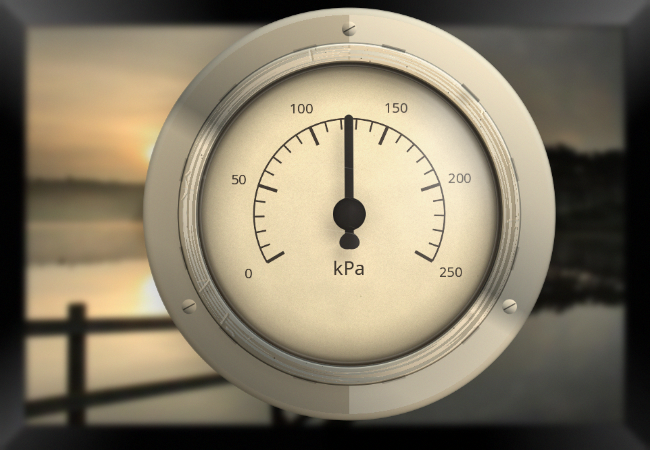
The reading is 125 kPa
